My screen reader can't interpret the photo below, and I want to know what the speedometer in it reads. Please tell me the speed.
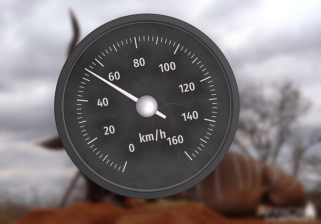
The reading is 54 km/h
